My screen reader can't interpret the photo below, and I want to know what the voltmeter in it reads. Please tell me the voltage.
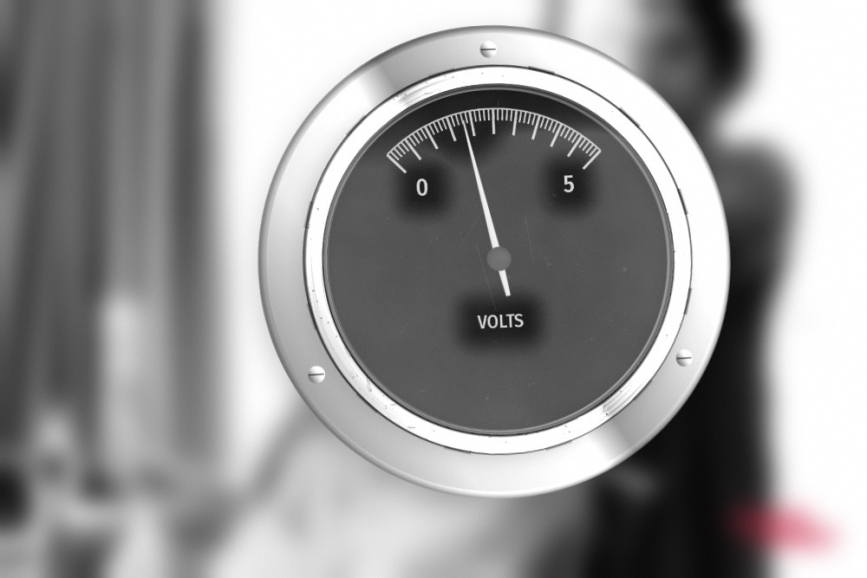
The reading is 1.8 V
